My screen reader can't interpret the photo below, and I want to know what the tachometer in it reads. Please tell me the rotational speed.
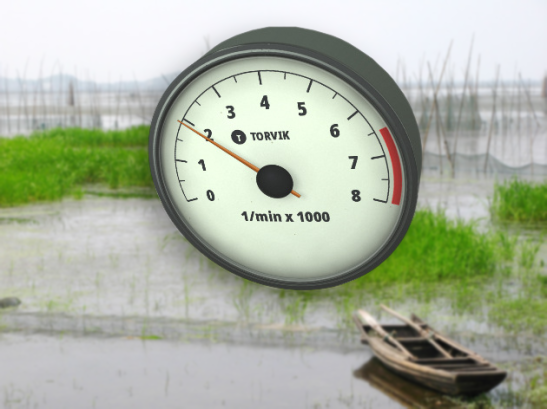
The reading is 2000 rpm
